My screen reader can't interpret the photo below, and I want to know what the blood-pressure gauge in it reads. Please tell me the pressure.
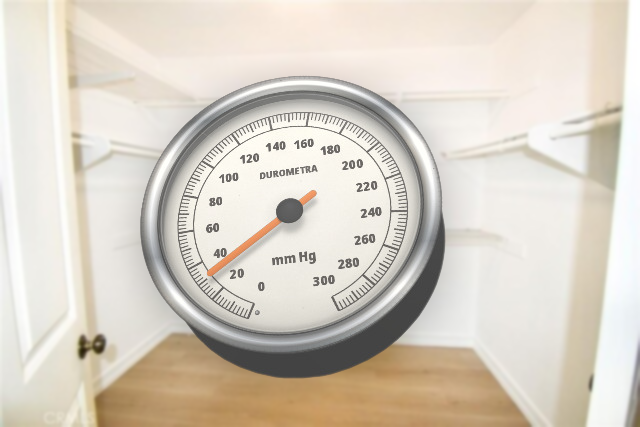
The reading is 30 mmHg
